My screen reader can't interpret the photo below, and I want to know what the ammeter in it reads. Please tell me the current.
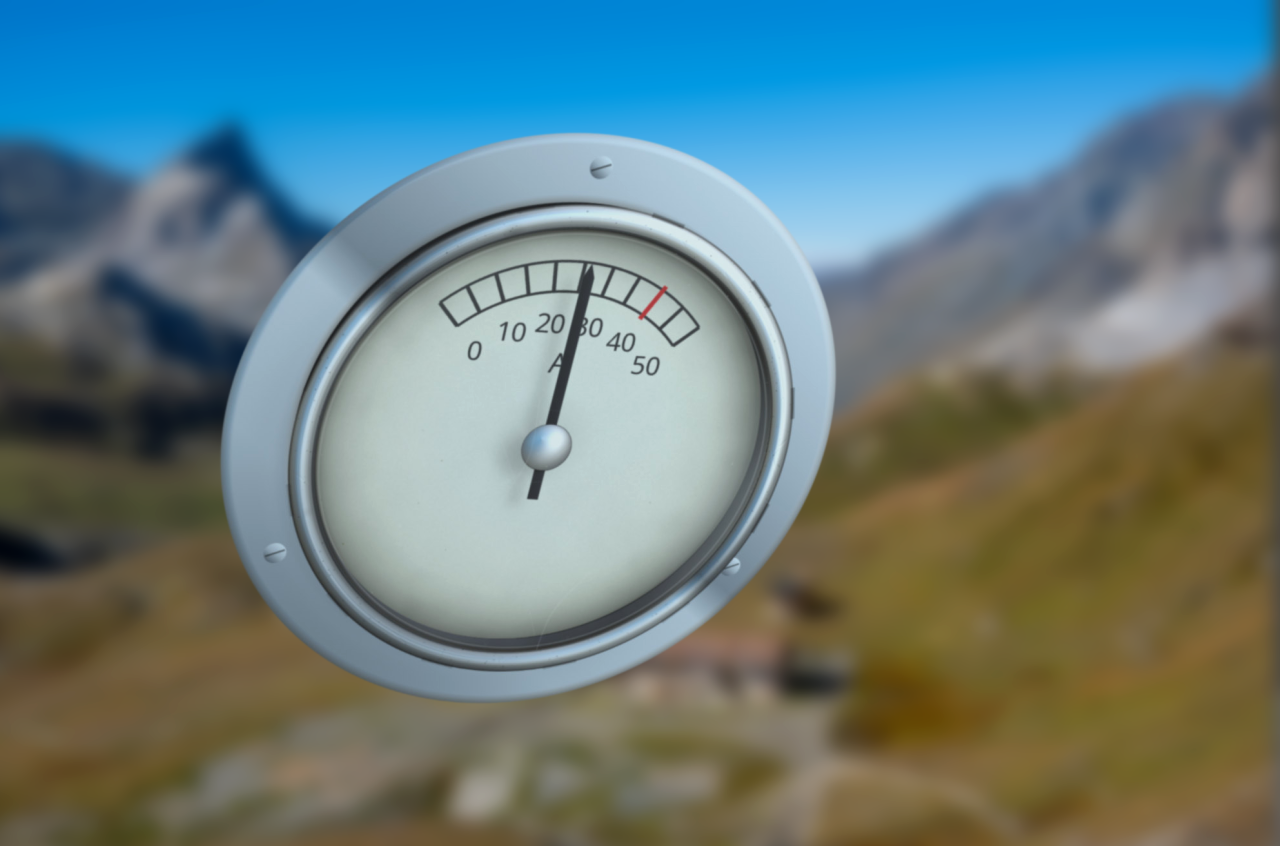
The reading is 25 A
